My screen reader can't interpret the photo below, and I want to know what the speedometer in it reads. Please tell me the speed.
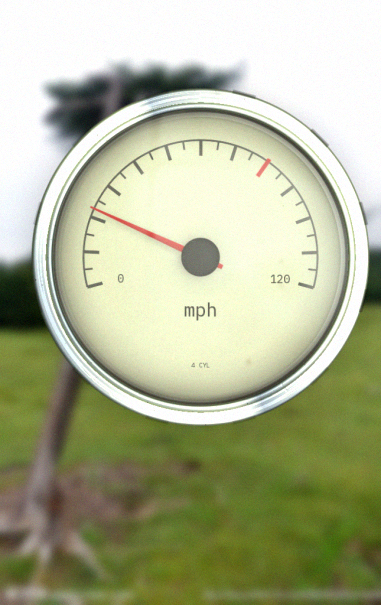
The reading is 22.5 mph
